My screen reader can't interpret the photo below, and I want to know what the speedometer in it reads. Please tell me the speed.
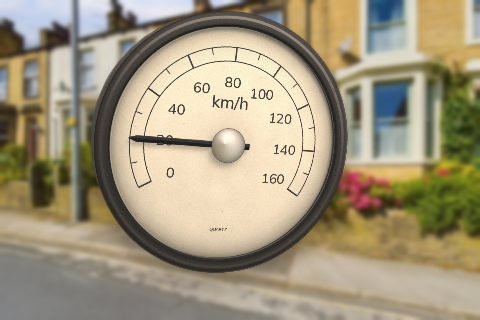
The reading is 20 km/h
